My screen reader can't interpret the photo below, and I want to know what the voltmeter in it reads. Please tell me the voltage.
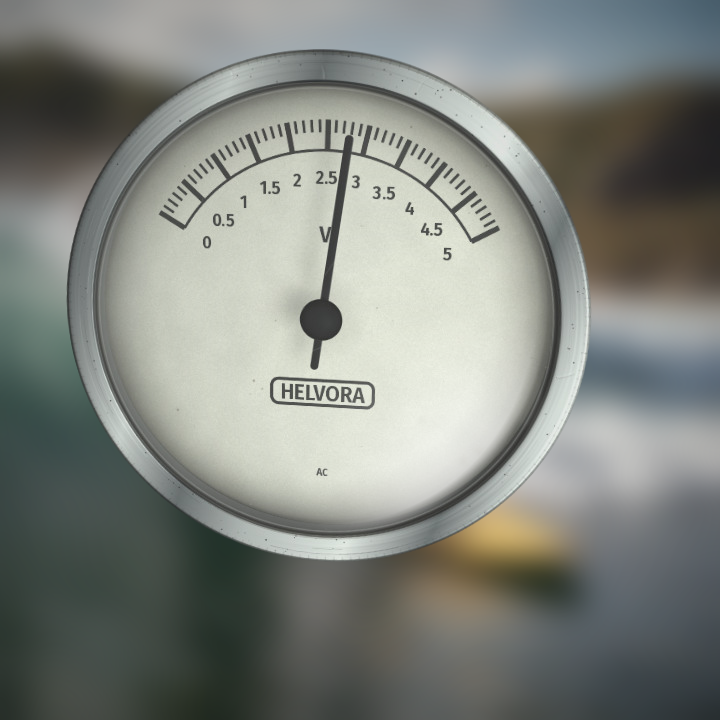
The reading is 2.8 V
